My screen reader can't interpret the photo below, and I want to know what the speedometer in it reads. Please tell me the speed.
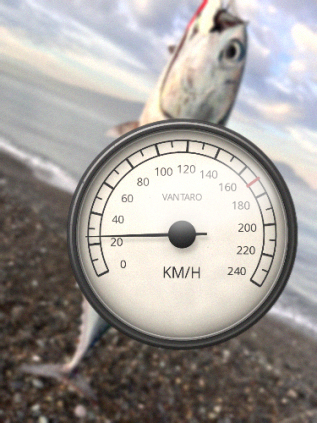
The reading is 25 km/h
